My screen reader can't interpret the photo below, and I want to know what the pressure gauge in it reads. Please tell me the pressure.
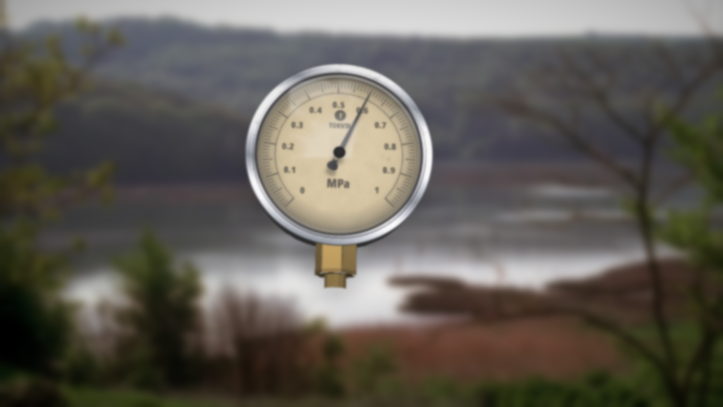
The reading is 0.6 MPa
